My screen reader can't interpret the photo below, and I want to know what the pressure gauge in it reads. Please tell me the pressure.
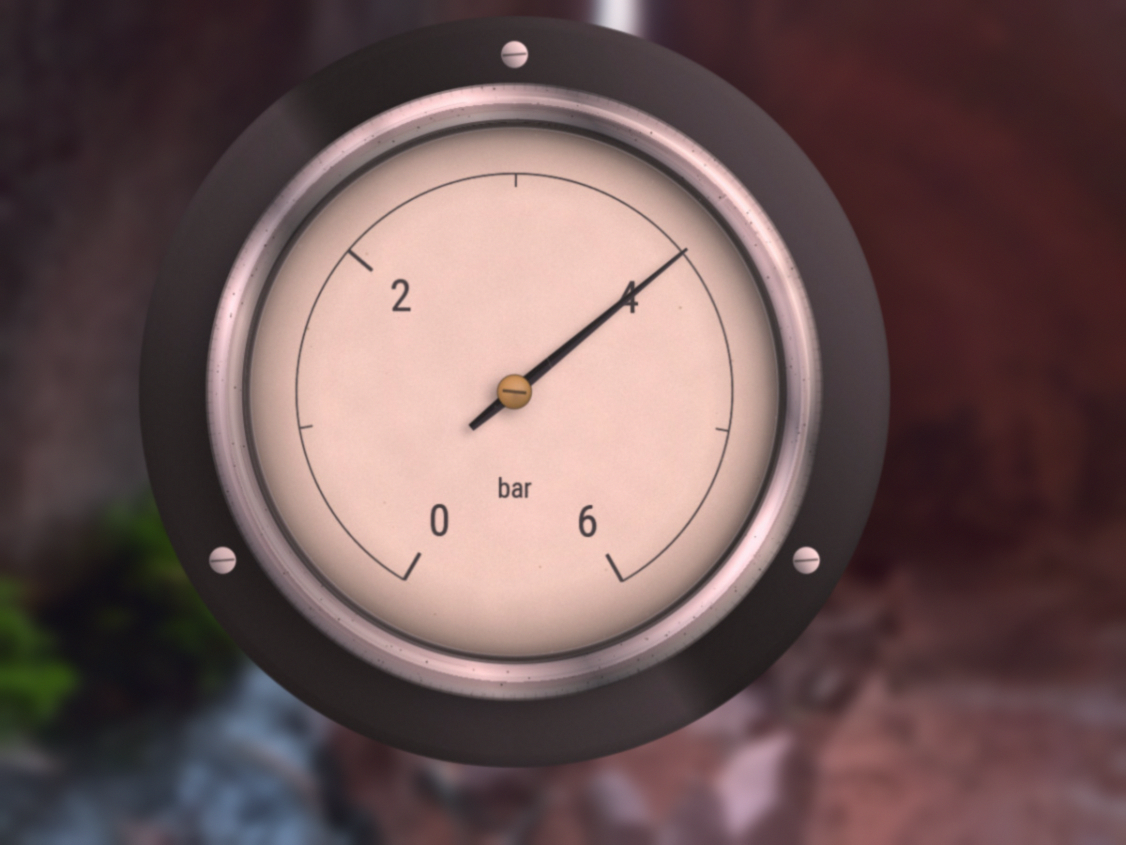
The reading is 4 bar
